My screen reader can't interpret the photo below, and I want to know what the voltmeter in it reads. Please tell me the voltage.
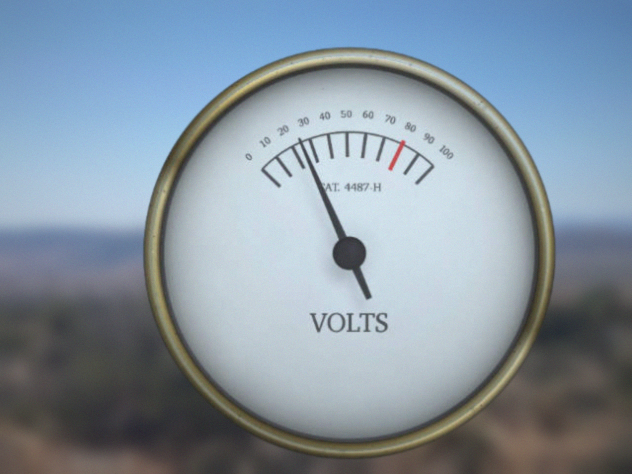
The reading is 25 V
